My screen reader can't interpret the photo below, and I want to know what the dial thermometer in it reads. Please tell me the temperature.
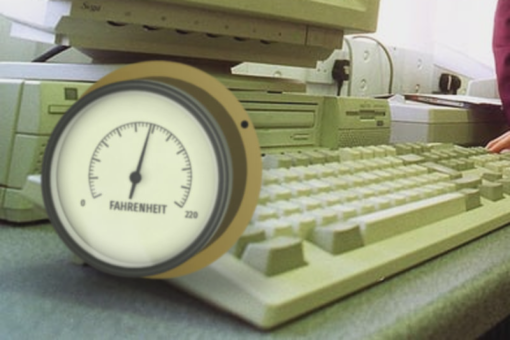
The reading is 120 °F
